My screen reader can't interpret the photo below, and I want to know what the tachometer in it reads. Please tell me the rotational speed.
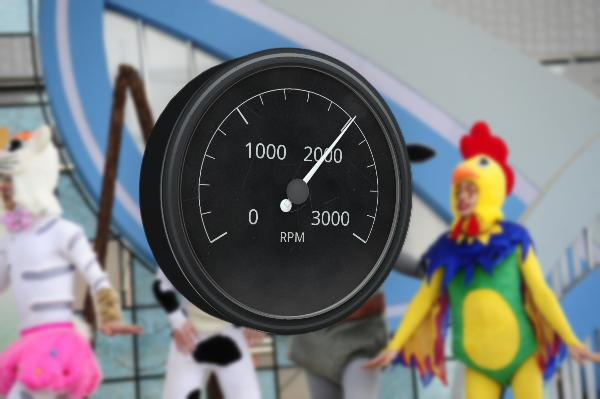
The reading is 2000 rpm
